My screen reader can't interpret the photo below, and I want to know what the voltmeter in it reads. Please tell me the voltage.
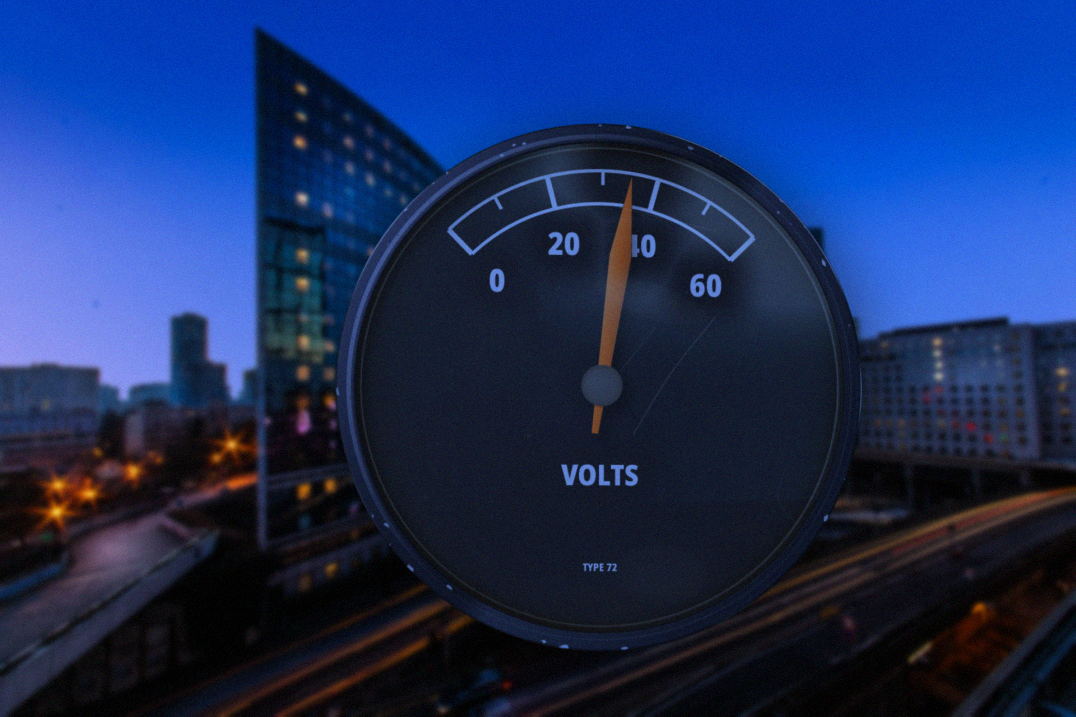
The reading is 35 V
